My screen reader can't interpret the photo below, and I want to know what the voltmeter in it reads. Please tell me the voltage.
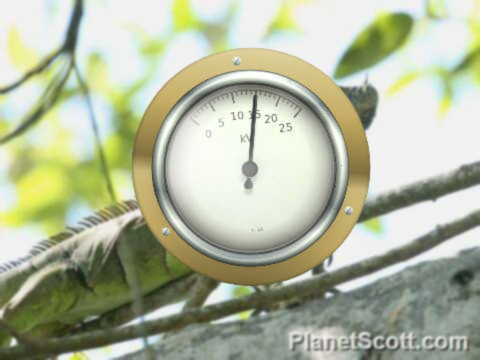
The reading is 15 kV
